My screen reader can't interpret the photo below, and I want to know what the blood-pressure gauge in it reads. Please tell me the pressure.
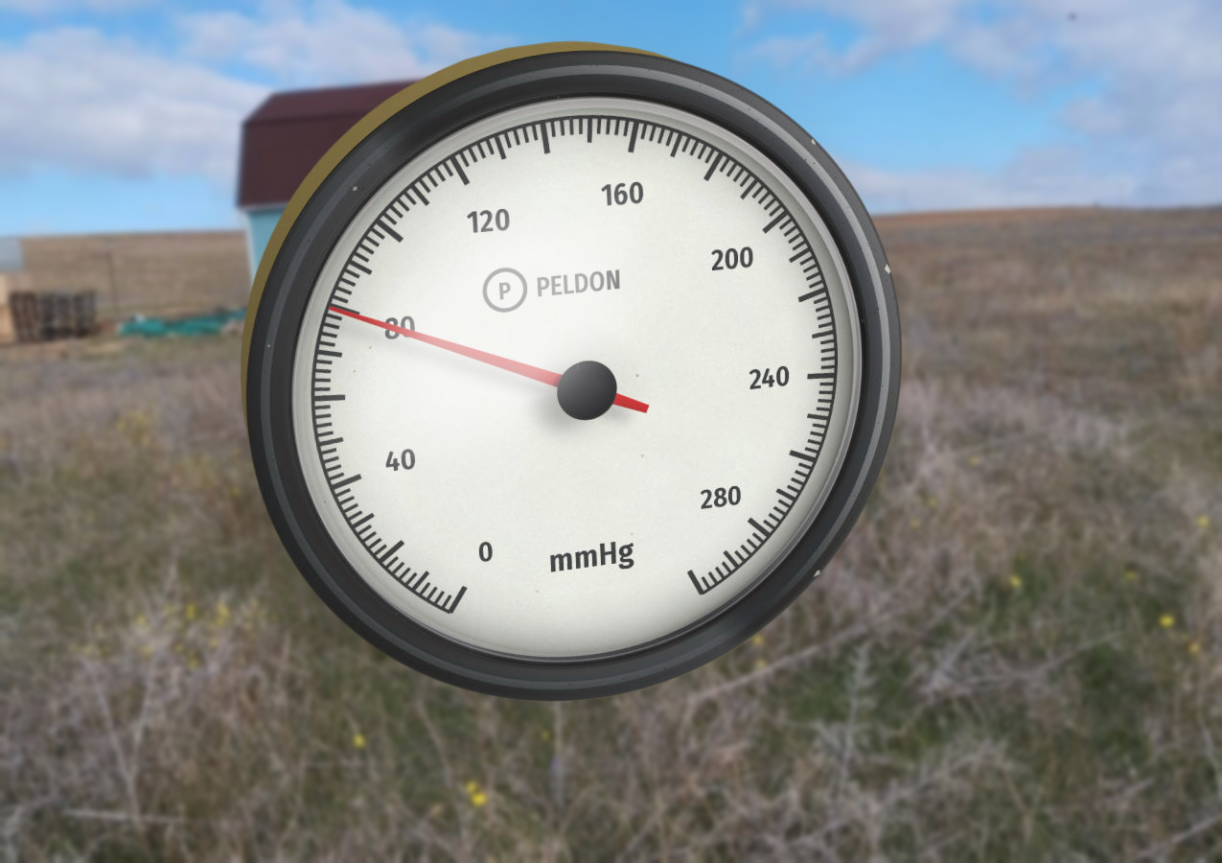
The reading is 80 mmHg
